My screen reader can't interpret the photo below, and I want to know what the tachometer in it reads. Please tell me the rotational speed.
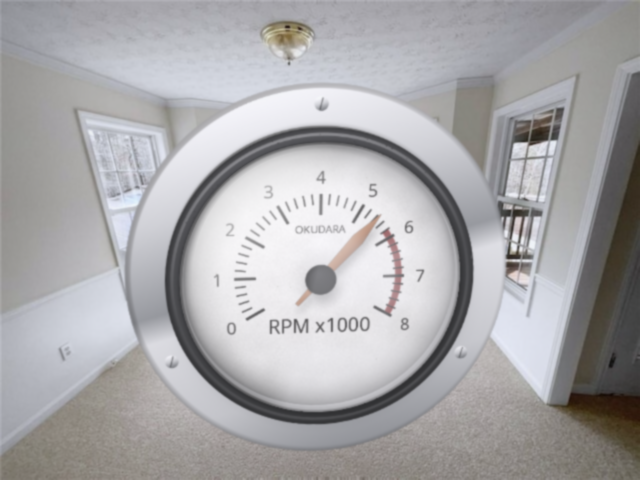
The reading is 5400 rpm
